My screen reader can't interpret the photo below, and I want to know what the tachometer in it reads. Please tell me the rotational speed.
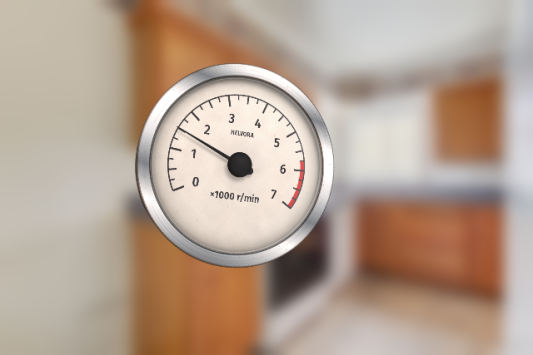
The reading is 1500 rpm
